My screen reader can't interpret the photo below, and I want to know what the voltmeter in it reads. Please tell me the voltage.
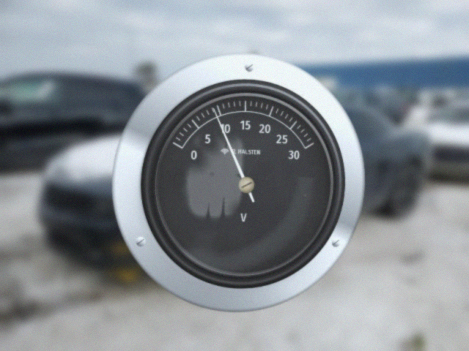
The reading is 9 V
